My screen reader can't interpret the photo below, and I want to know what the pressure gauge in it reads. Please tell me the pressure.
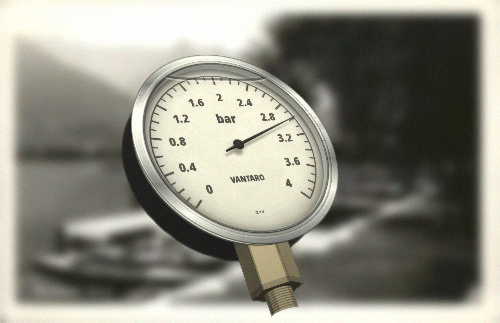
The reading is 3 bar
